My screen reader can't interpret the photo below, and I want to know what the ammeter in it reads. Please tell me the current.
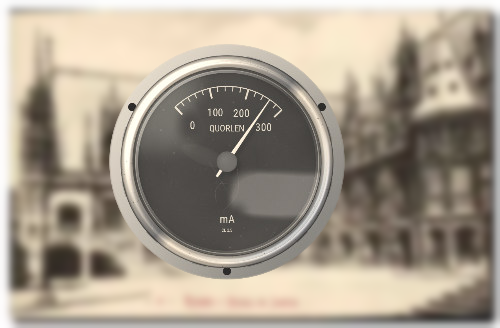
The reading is 260 mA
